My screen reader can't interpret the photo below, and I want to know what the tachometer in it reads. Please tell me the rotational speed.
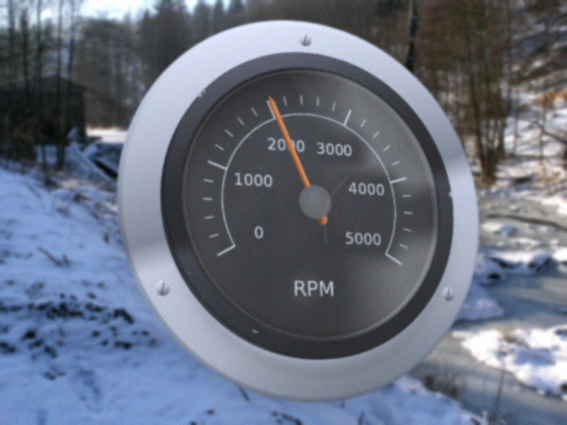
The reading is 2000 rpm
